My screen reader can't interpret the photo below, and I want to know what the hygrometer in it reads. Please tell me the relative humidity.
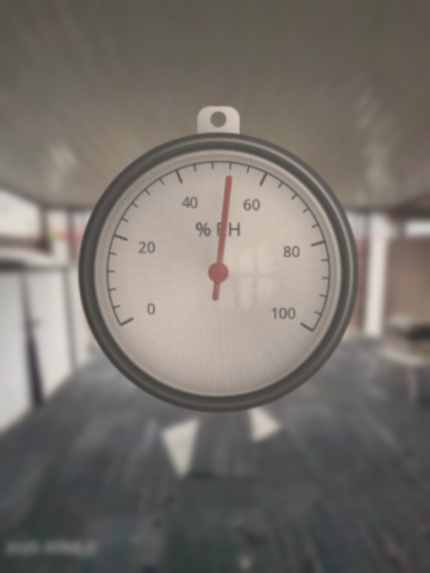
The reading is 52 %
